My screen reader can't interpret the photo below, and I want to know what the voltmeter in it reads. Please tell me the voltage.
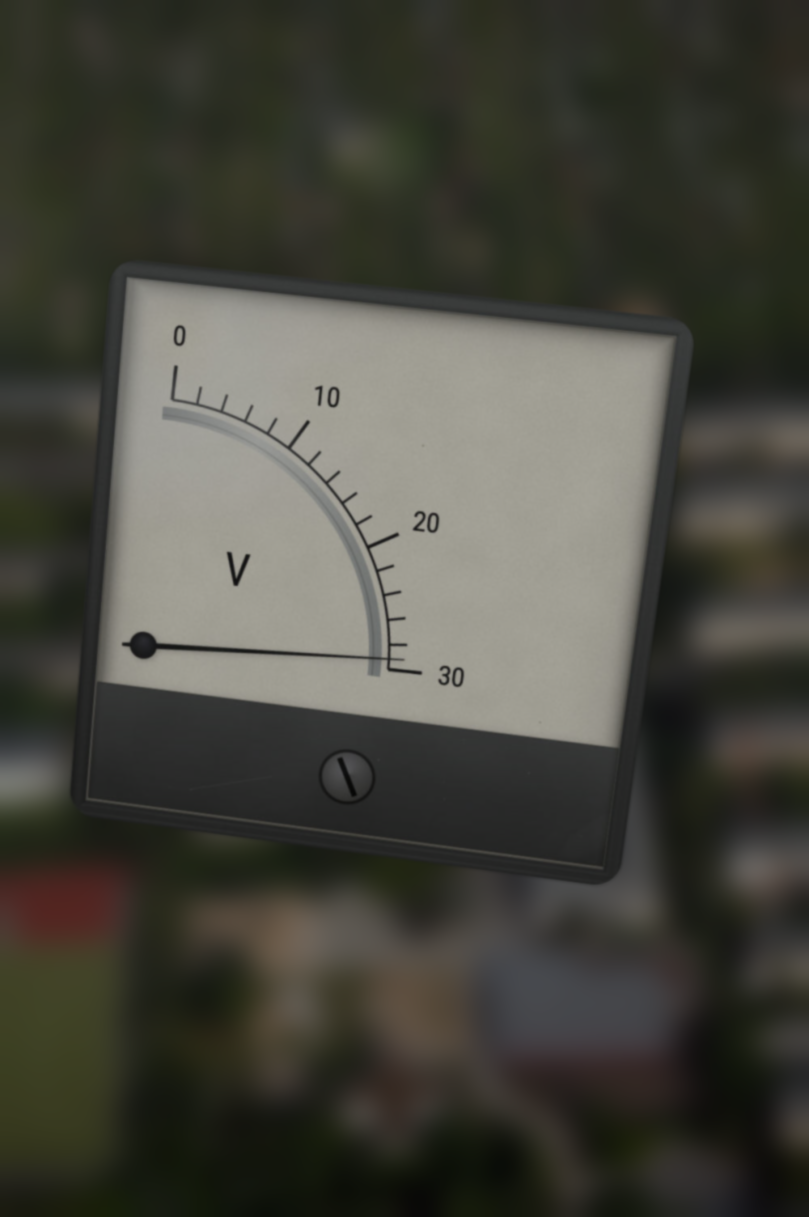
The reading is 29 V
